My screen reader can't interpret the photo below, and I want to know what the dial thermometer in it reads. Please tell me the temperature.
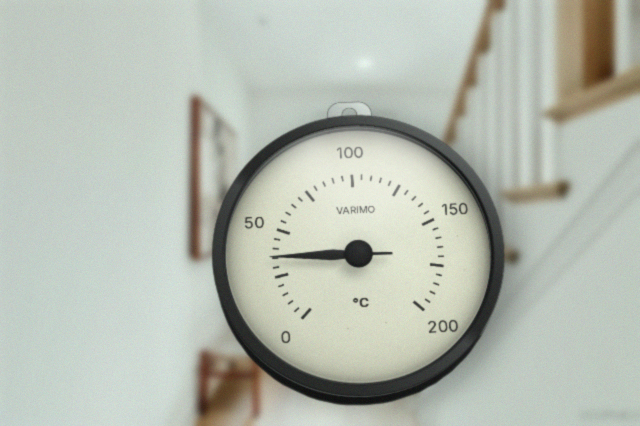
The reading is 35 °C
